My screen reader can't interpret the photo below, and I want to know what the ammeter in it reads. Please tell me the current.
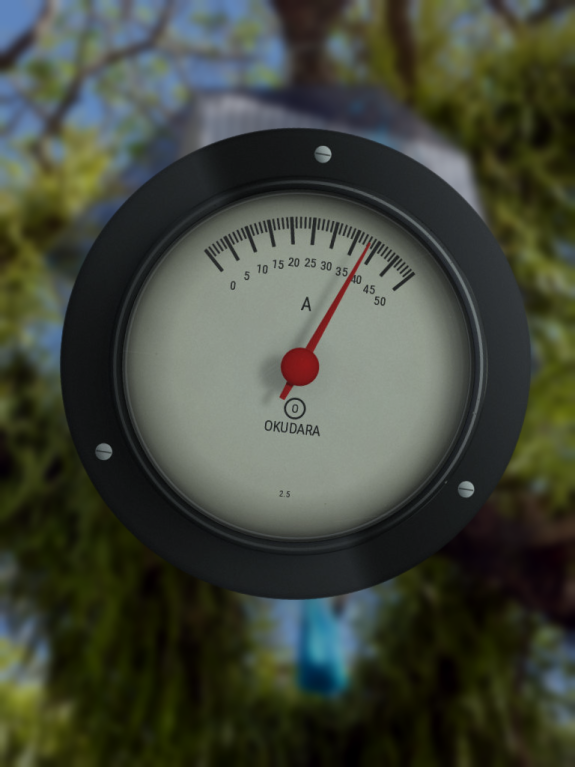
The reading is 38 A
